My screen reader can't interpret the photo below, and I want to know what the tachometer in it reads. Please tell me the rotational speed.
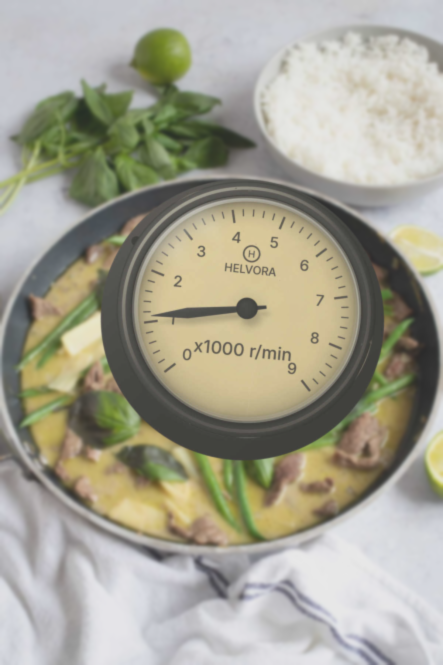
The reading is 1100 rpm
